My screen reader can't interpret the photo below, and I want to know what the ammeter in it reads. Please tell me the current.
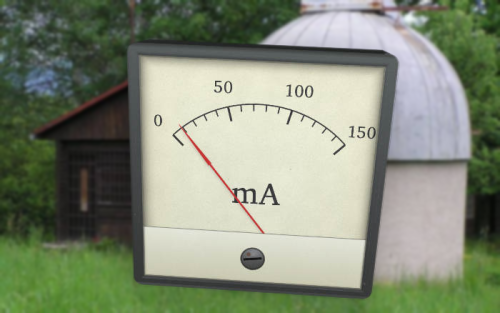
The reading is 10 mA
